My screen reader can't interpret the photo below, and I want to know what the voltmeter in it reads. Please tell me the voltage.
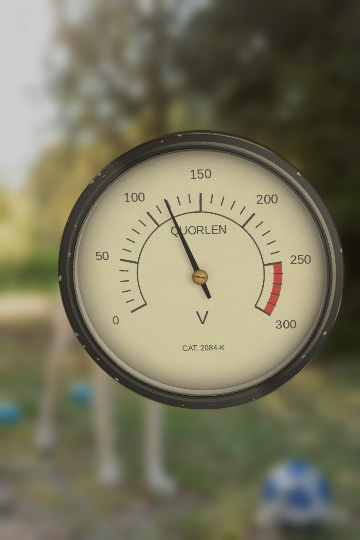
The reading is 120 V
